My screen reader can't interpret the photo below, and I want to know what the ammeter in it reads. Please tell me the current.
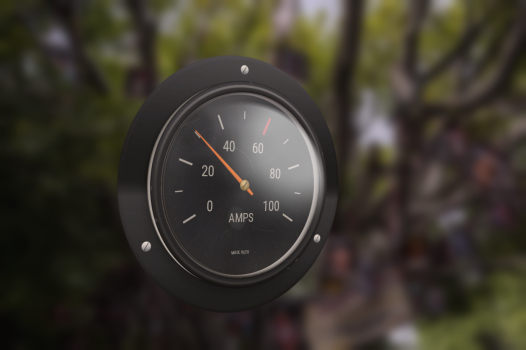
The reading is 30 A
